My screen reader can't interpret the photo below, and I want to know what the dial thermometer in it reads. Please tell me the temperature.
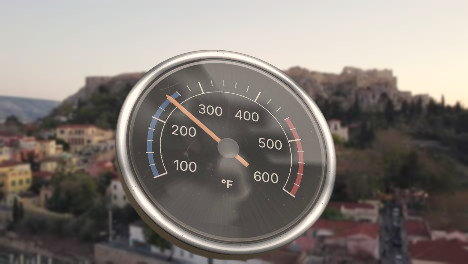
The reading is 240 °F
